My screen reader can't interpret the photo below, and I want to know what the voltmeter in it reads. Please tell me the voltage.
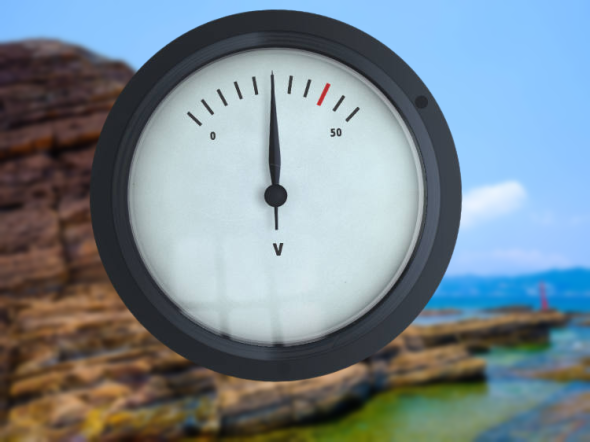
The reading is 25 V
